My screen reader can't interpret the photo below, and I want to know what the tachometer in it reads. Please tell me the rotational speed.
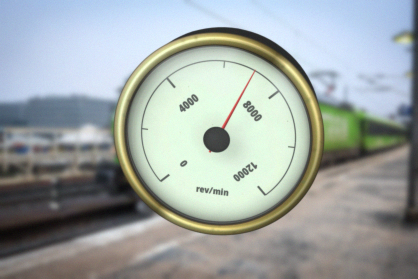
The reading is 7000 rpm
